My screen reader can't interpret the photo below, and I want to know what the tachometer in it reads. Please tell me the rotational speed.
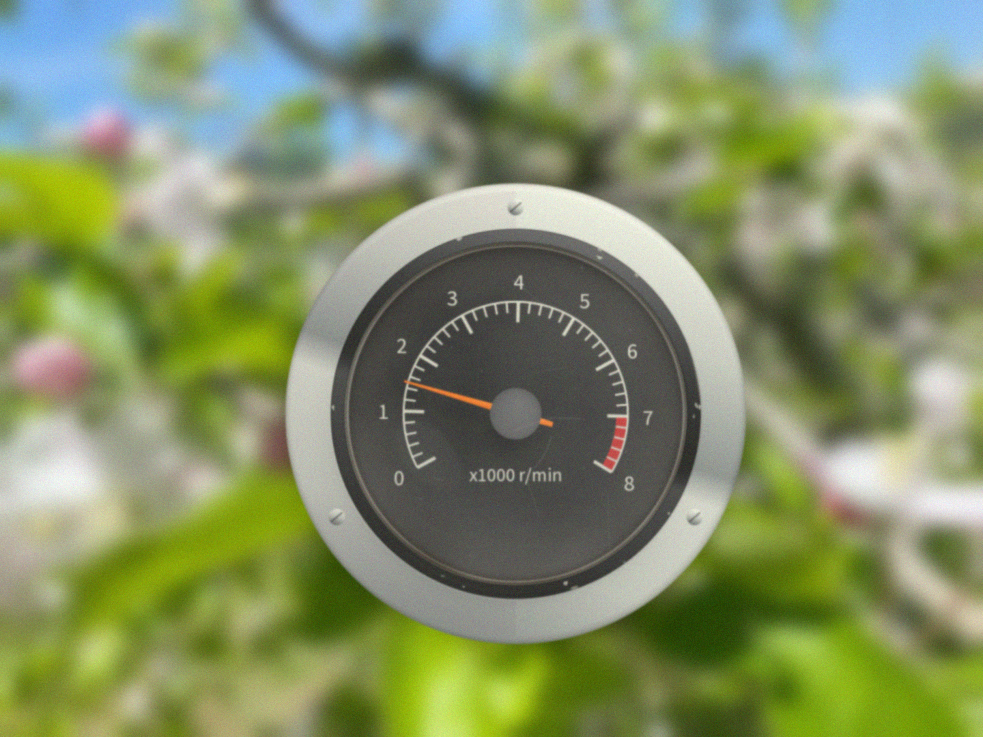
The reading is 1500 rpm
